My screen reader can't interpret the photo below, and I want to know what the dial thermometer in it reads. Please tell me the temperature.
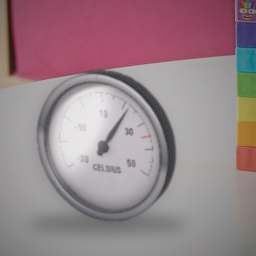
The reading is 22.5 °C
